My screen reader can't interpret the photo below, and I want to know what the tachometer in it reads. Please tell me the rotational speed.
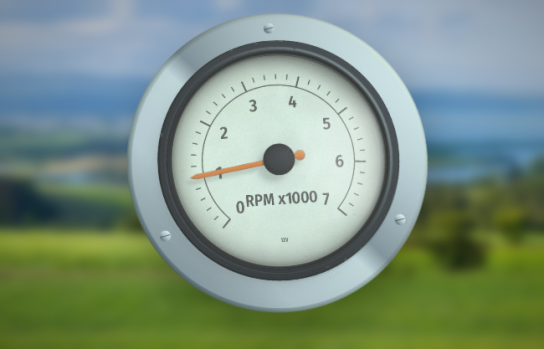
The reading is 1000 rpm
